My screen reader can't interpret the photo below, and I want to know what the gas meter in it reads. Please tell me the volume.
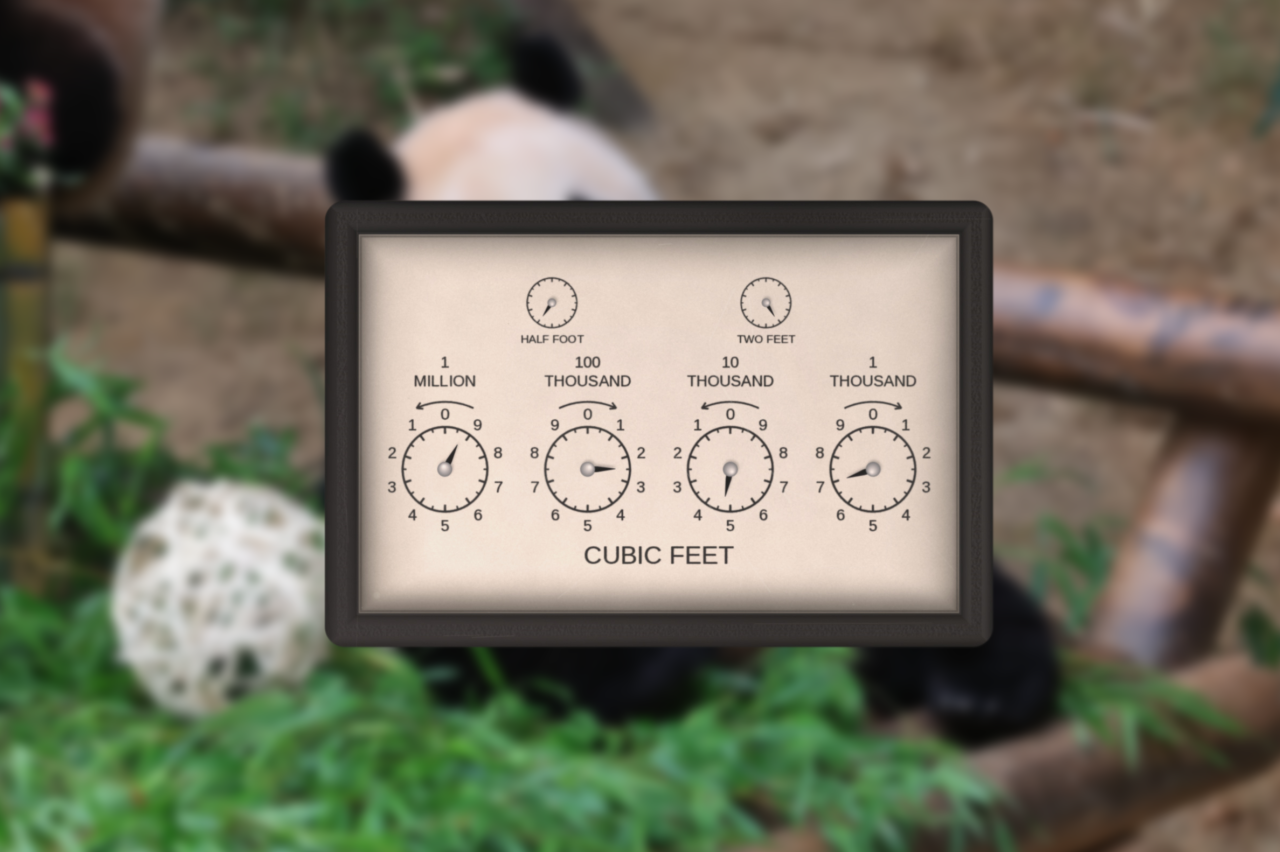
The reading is 924700 ft³
